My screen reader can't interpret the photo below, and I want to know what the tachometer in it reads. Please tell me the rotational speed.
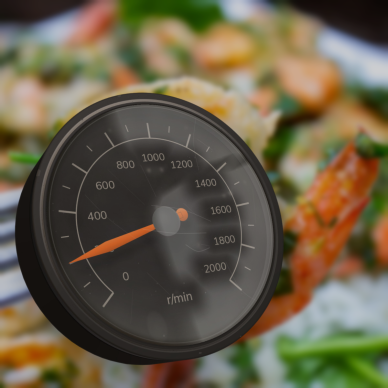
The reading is 200 rpm
